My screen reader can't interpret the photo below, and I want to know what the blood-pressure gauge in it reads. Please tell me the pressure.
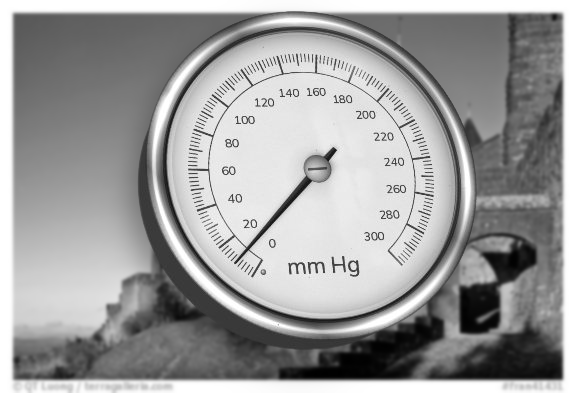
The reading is 10 mmHg
